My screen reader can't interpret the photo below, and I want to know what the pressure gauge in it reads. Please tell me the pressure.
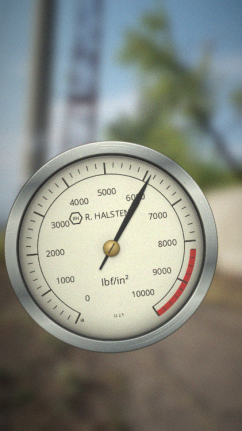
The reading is 6100 psi
